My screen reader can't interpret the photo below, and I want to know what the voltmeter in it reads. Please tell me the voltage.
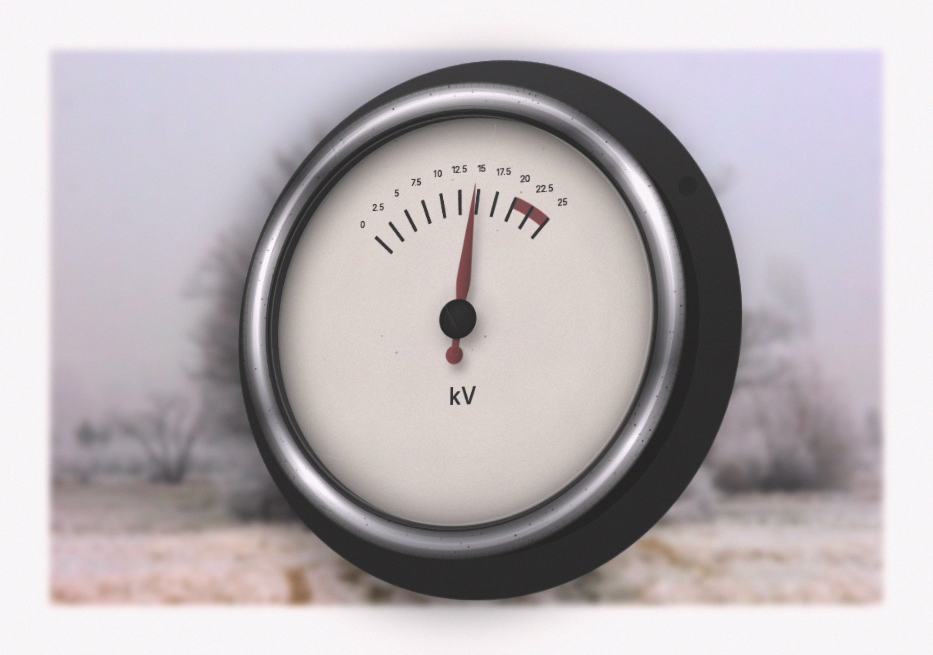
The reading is 15 kV
